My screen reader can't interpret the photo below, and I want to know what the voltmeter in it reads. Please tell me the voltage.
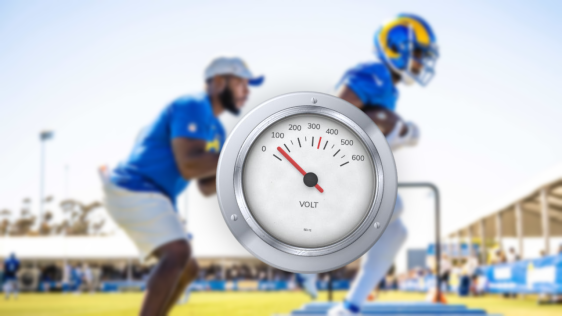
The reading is 50 V
